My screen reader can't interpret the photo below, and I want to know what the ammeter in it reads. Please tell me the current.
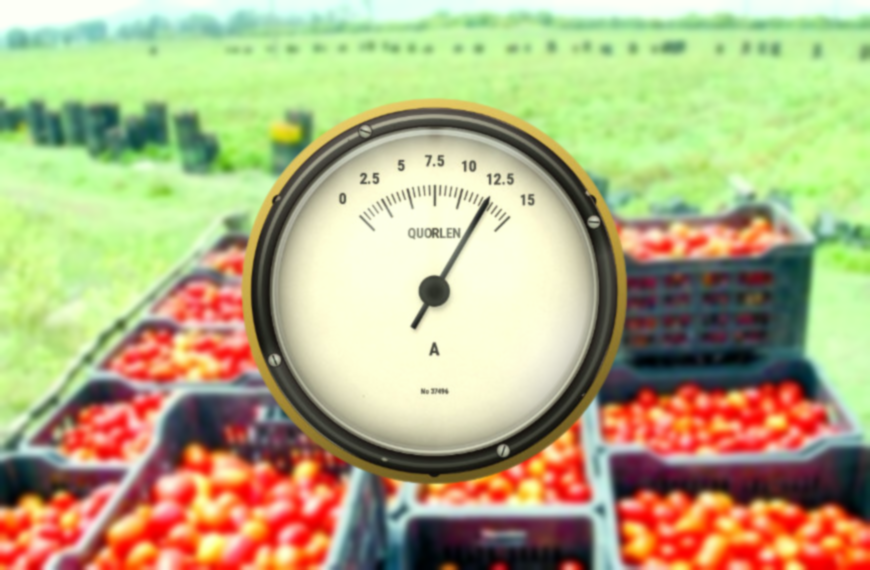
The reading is 12.5 A
